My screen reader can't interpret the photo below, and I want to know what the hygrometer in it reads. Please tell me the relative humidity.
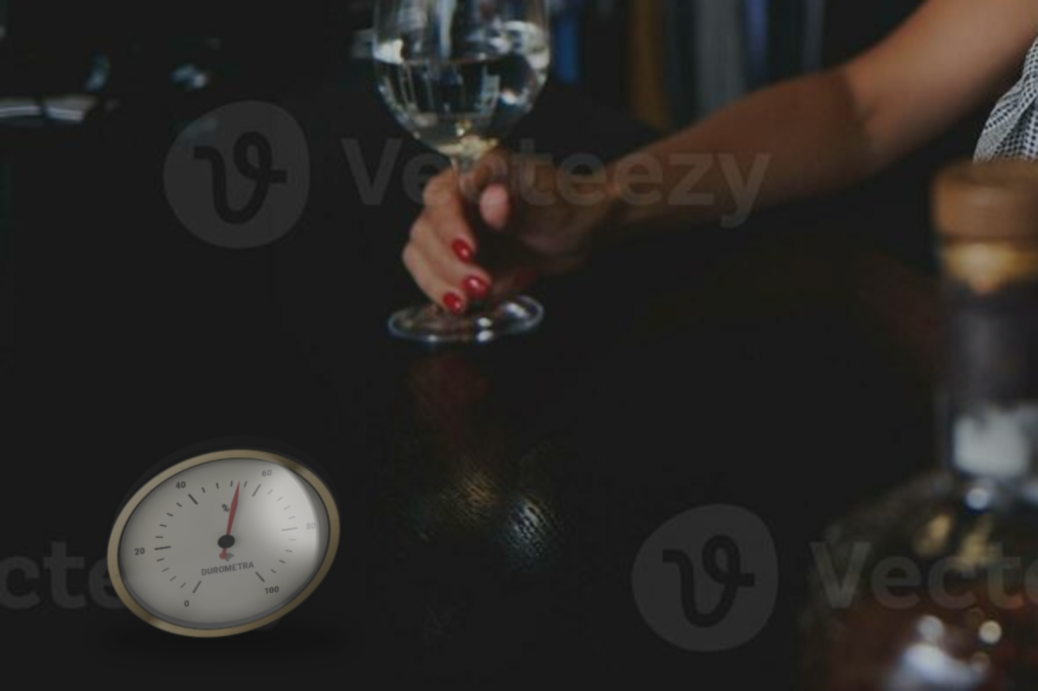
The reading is 54 %
